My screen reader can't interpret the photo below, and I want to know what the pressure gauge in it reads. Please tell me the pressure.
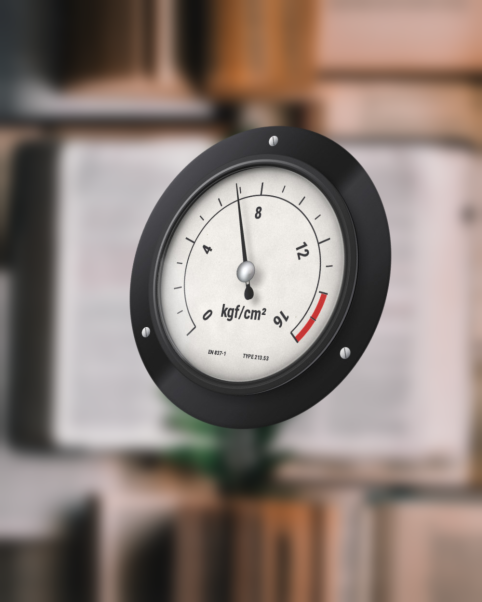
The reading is 7 kg/cm²
